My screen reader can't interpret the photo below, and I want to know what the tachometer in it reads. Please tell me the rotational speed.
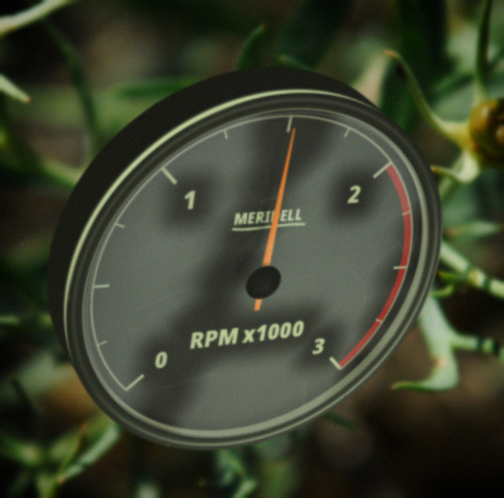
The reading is 1500 rpm
